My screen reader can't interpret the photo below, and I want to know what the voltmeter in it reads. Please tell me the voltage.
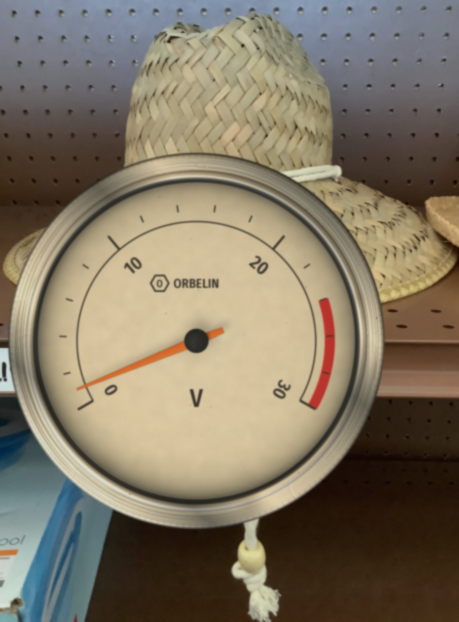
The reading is 1 V
